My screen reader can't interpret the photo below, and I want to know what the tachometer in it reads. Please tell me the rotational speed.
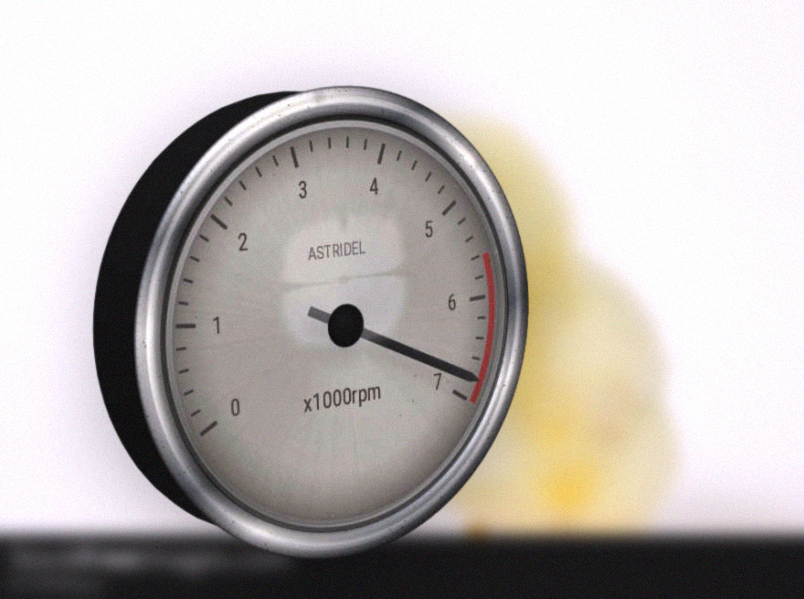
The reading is 6800 rpm
